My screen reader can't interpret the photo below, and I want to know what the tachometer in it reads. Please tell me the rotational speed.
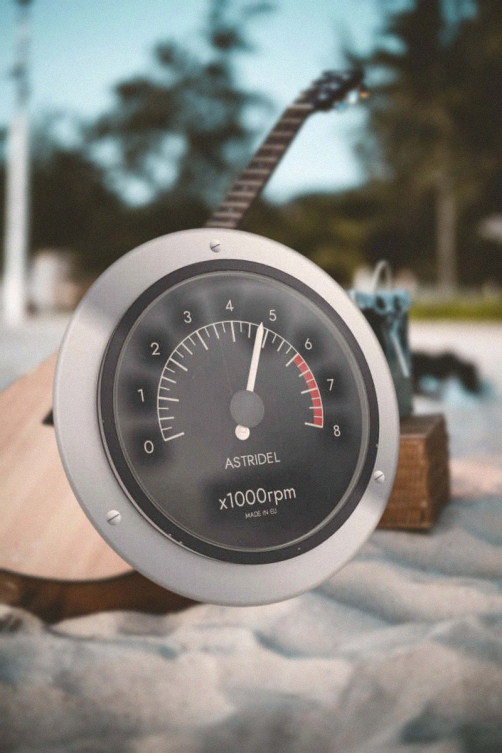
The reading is 4750 rpm
